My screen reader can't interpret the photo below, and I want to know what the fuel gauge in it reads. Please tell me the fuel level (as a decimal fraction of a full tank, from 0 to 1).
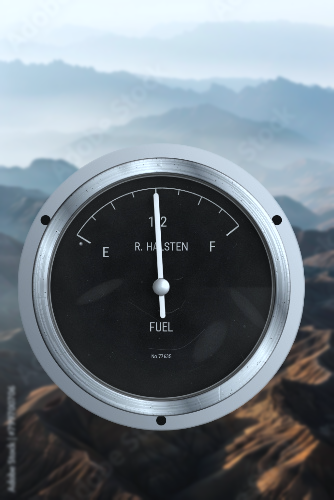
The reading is 0.5
